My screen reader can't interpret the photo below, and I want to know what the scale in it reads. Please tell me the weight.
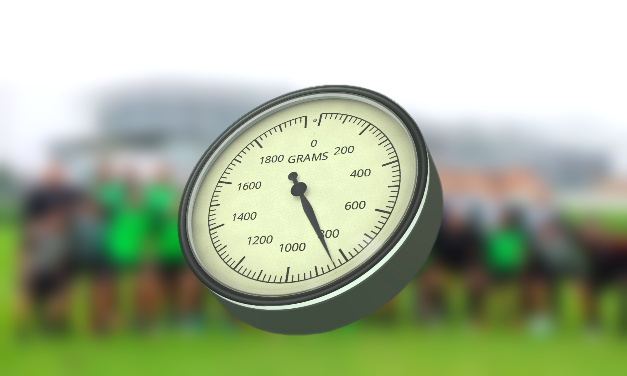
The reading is 840 g
